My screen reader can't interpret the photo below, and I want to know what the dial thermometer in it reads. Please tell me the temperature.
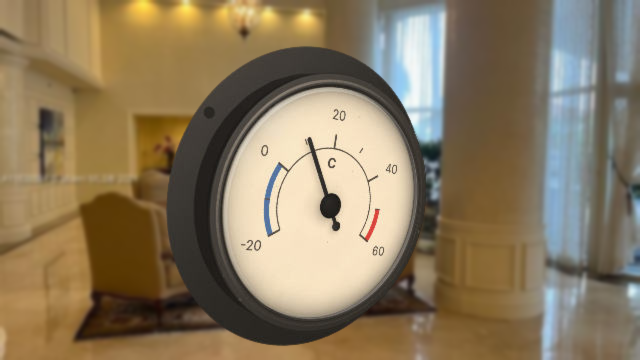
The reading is 10 °C
